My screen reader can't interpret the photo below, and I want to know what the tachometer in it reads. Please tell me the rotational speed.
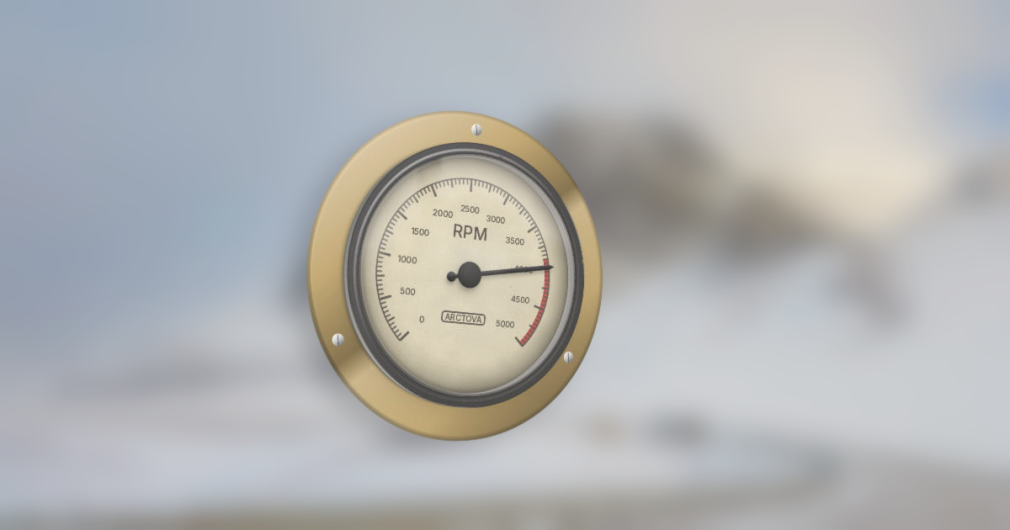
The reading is 4000 rpm
